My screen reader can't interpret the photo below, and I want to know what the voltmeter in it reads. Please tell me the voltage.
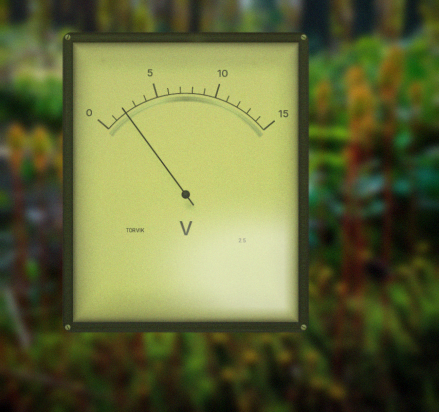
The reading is 2 V
